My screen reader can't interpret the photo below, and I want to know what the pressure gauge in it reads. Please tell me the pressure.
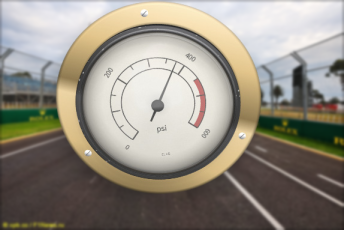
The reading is 375 psi
